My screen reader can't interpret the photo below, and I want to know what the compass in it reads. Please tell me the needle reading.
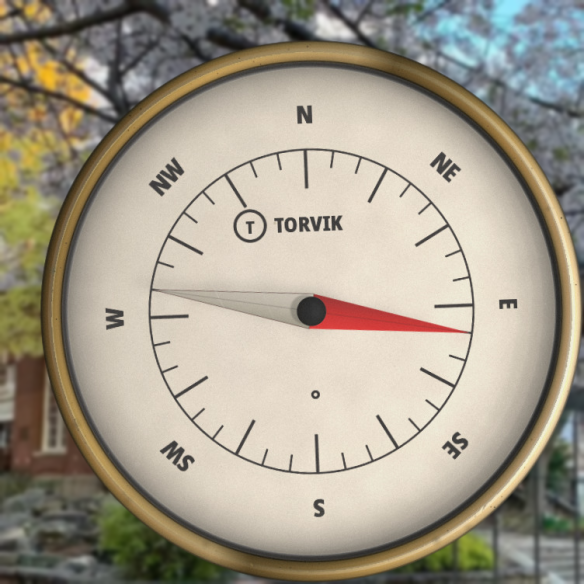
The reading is 100 °
